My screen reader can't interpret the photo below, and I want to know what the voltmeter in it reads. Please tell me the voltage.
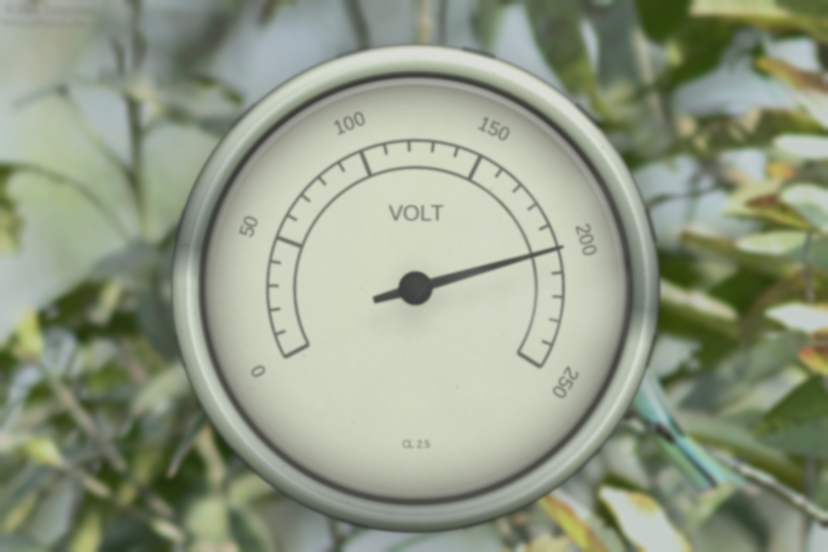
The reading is 200 V
